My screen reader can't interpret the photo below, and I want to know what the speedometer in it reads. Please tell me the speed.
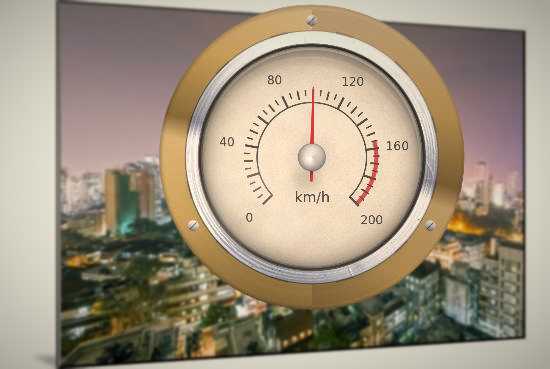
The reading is 100 km/h
